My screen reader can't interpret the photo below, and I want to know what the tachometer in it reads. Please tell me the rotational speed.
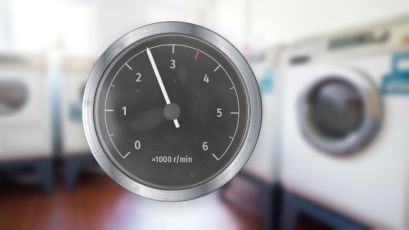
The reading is 2500 rpm
